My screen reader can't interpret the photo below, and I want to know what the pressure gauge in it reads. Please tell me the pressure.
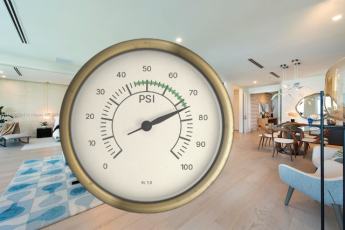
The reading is 74 psi
